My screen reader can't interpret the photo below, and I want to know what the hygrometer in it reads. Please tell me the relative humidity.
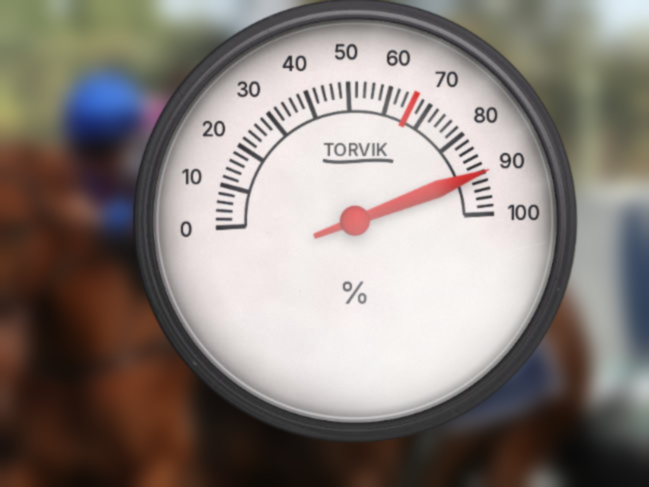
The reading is 90 %
